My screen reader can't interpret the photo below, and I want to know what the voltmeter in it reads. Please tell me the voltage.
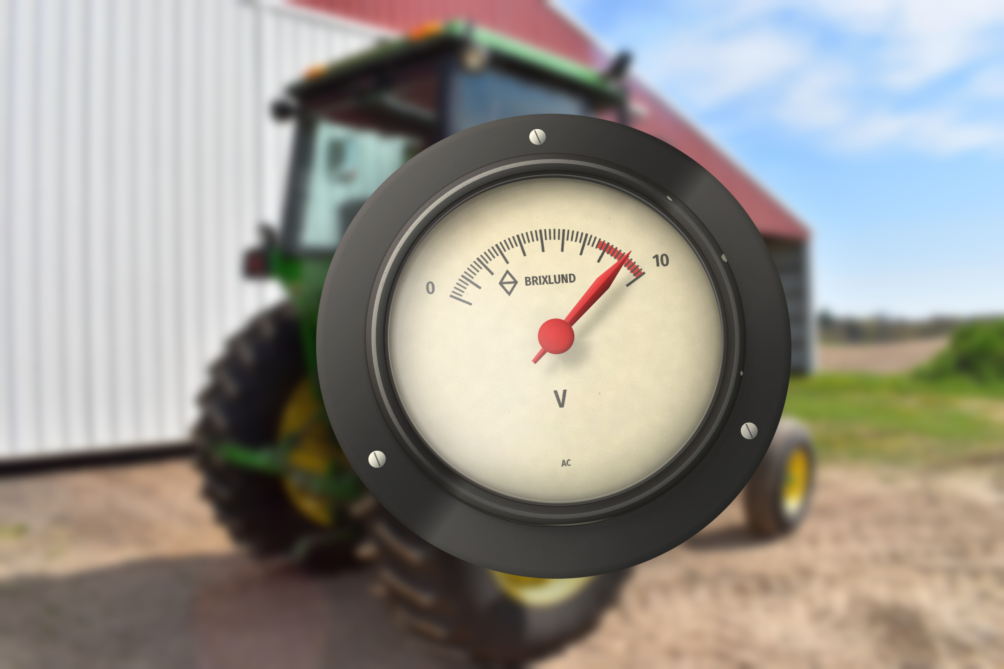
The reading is 9 V
